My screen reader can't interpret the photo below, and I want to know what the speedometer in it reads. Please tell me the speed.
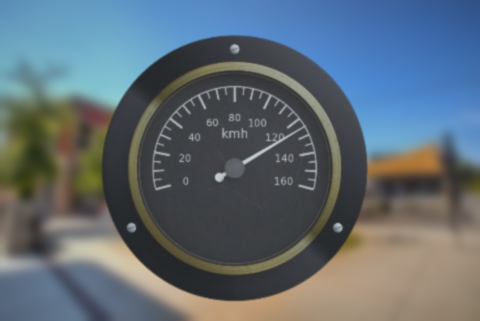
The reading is 125 km/h
